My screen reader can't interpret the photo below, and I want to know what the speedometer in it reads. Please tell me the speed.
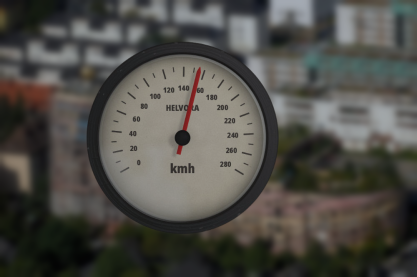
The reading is 155 km/h
